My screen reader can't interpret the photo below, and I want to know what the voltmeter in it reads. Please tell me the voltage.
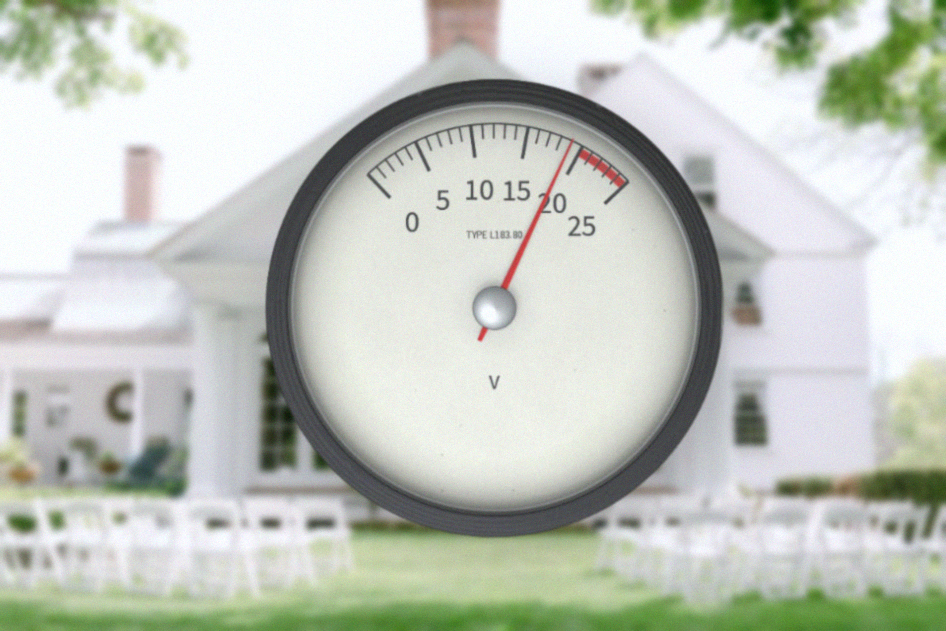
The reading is 19 V
